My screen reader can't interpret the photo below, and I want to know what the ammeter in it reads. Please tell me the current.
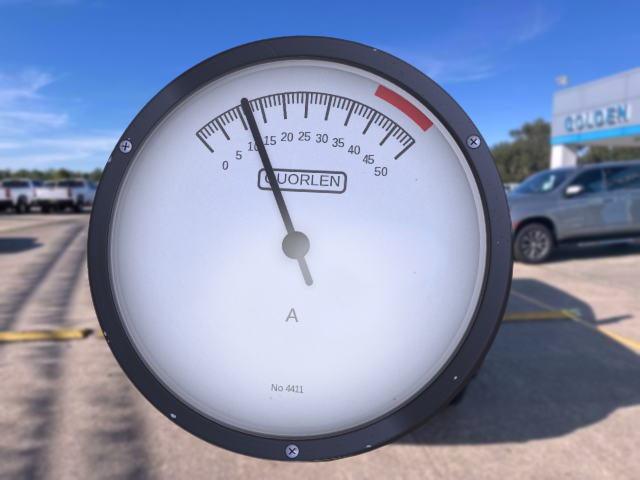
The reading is 12 A
